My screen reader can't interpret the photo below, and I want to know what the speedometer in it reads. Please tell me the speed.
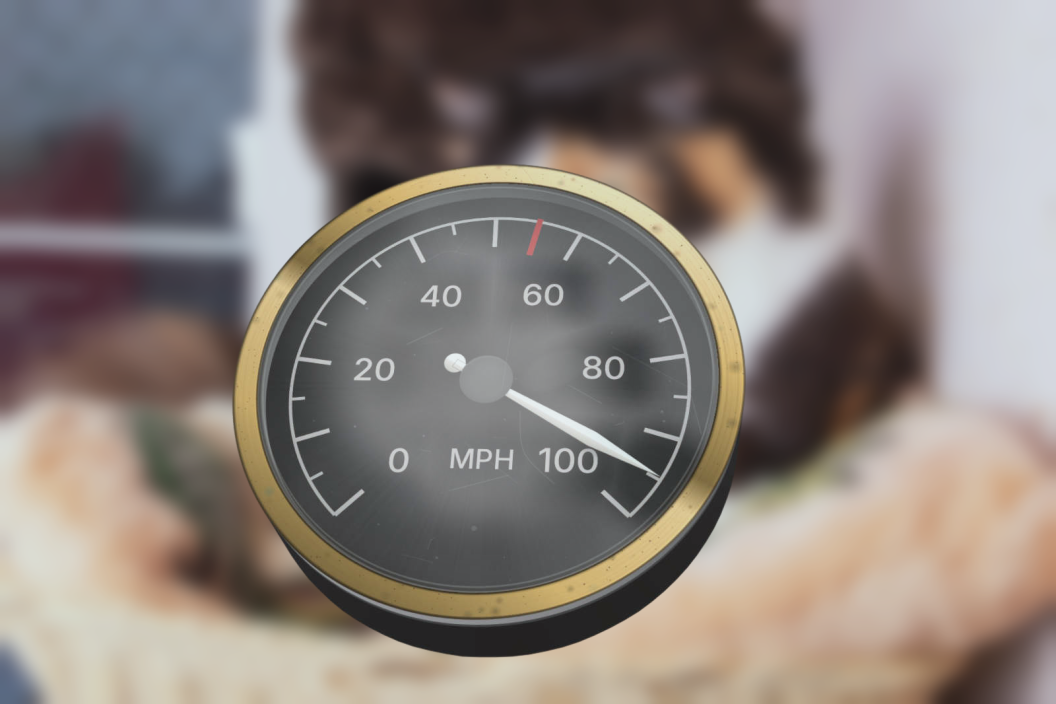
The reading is 95 mph
